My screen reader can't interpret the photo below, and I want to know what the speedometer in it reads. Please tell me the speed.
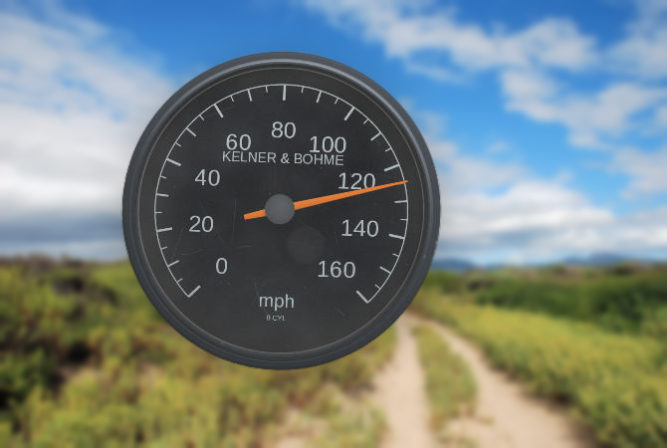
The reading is 125 mph
